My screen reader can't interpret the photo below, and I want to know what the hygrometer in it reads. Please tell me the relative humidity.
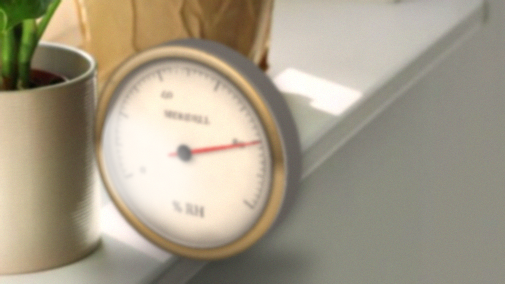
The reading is 80 %
